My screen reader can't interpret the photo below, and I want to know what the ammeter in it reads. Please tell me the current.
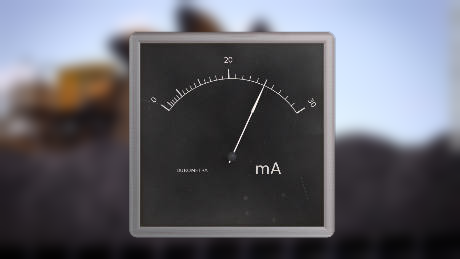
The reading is 25 mA
